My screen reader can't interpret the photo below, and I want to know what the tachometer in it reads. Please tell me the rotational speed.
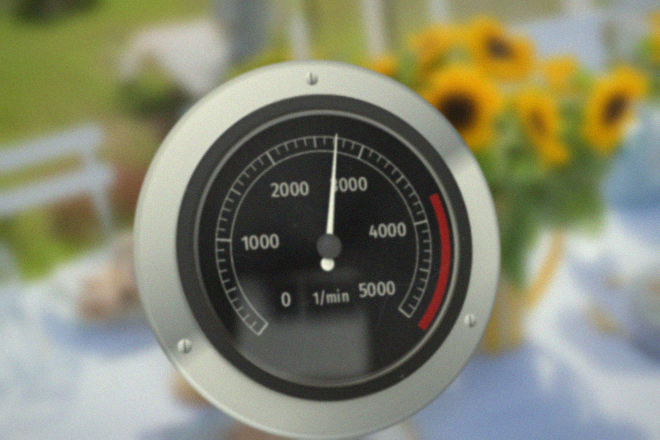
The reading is 2700 rpm
